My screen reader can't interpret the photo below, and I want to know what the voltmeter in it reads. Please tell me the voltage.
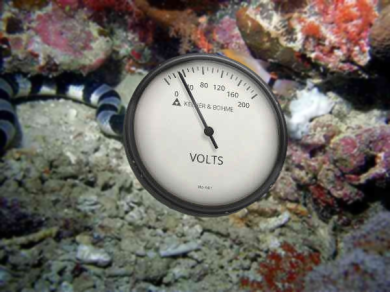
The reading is 30 V
